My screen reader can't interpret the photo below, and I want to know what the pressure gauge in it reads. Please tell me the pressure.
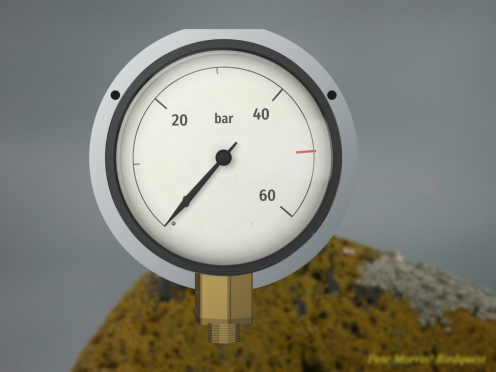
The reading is 0 bar
